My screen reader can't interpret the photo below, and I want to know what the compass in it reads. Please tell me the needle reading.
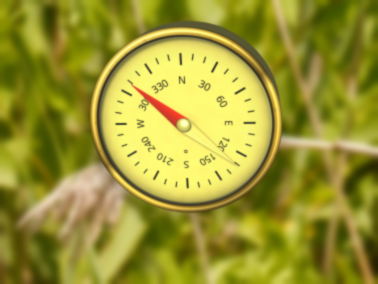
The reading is 310 °
